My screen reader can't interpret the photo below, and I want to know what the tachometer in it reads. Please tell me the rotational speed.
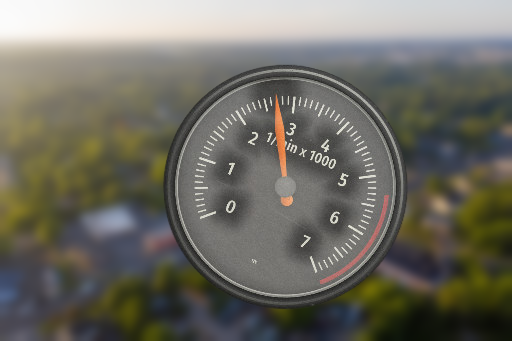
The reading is 2700 rpm
